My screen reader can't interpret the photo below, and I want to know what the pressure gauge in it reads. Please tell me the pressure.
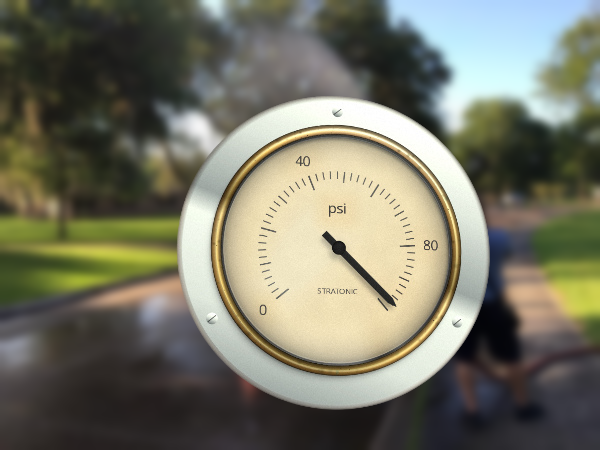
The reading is 98 psi
